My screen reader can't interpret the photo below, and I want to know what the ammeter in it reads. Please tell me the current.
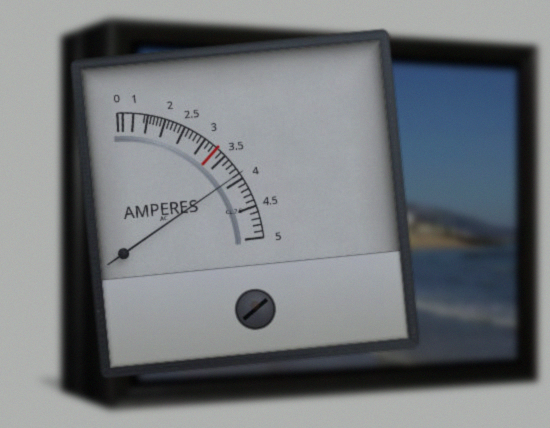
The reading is 3.9 A
